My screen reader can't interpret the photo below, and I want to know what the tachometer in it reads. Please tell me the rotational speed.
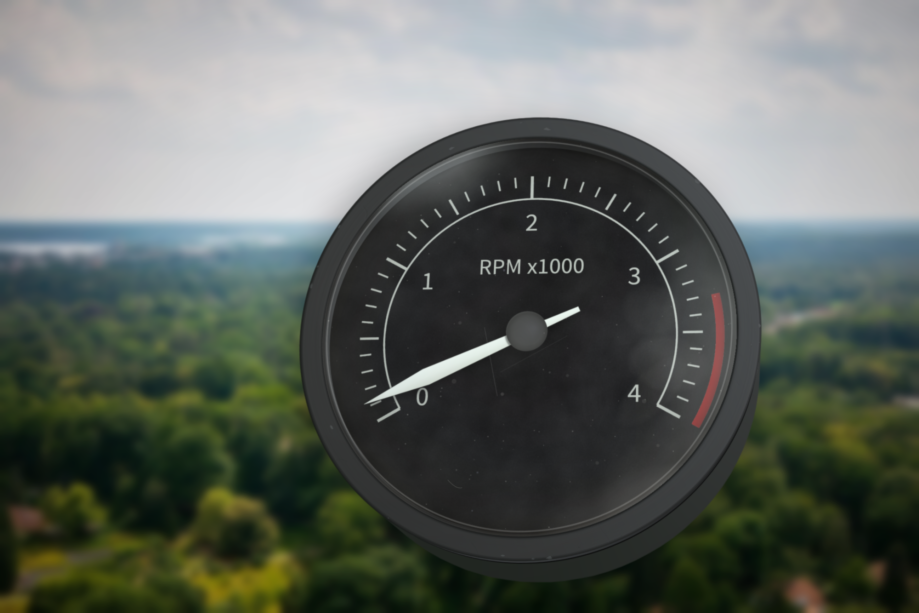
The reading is 100 rpm
